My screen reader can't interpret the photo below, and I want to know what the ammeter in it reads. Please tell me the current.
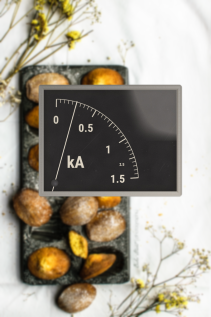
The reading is 0.25 kA
